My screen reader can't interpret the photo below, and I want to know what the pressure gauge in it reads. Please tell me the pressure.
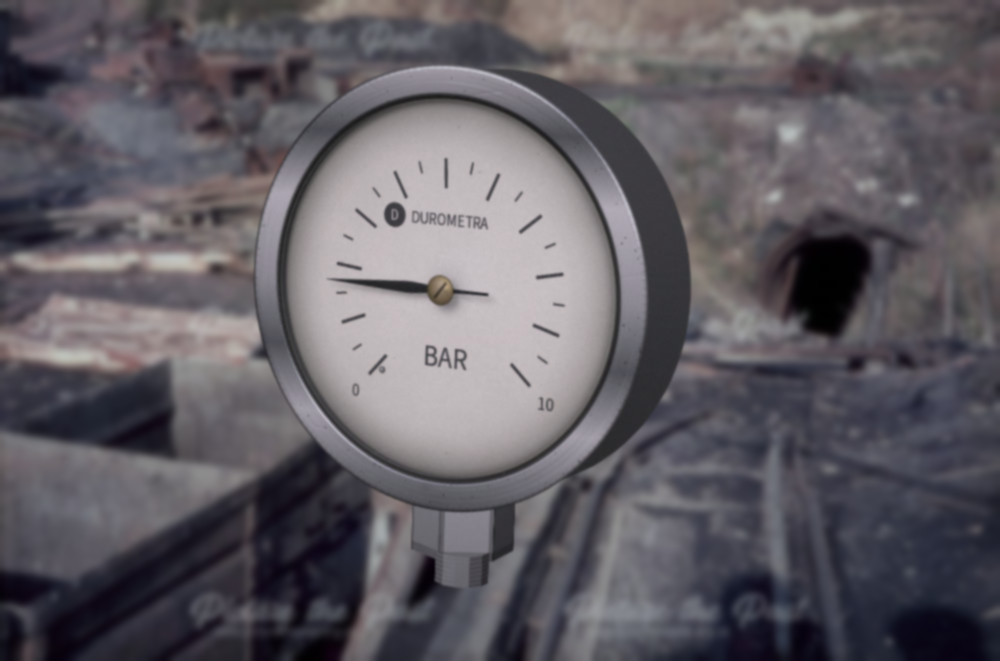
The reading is 1.75 bar
